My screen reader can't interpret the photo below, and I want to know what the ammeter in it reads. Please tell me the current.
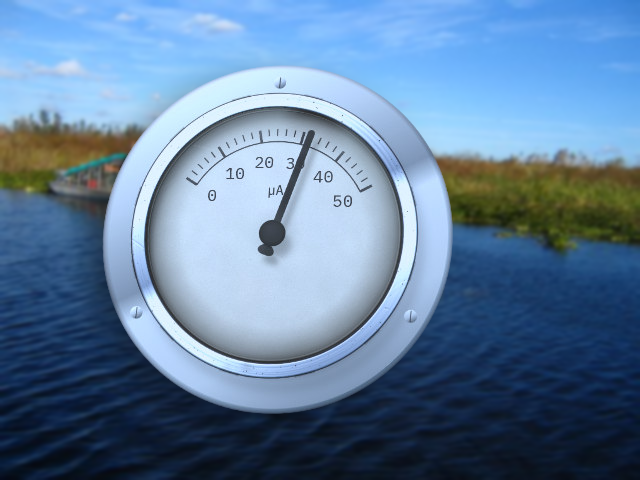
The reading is 32 µA
